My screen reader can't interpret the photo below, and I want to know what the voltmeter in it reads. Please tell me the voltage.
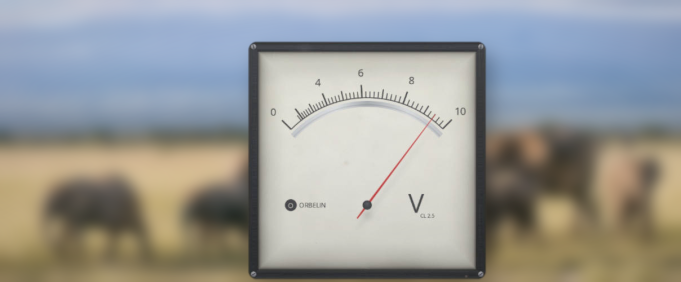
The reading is 9.4 V
